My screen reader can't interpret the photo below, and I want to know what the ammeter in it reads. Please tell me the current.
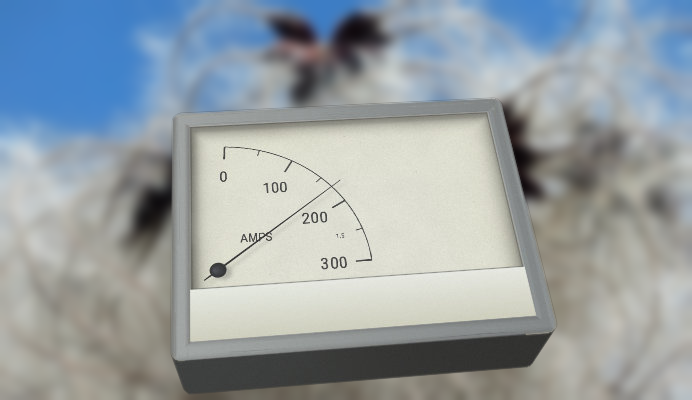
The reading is 175 A
